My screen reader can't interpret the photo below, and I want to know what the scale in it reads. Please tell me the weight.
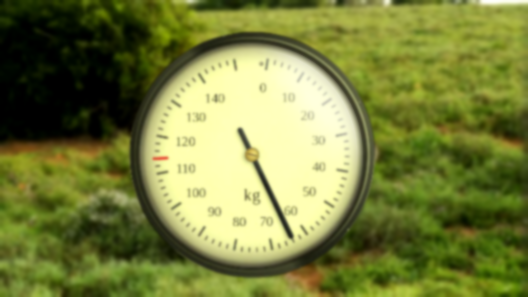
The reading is 64 kg
